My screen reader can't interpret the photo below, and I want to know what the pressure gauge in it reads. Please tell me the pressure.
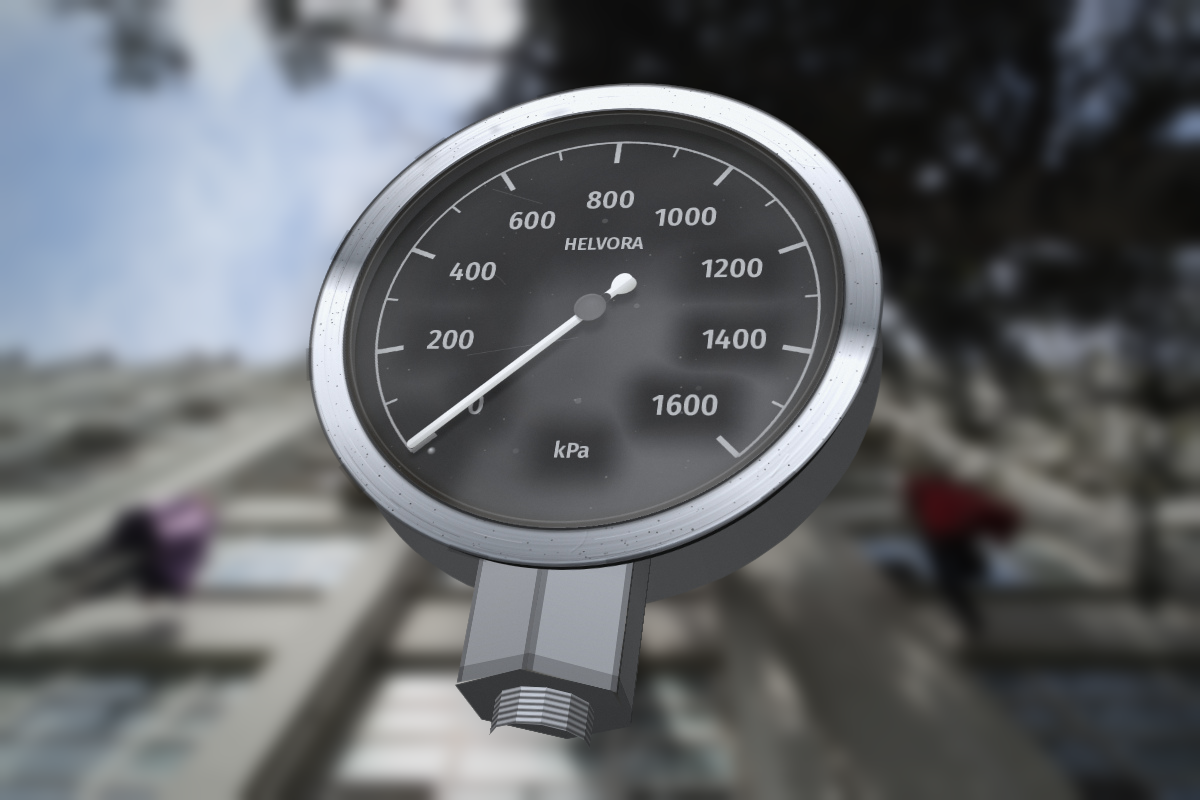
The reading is 0 kPa
